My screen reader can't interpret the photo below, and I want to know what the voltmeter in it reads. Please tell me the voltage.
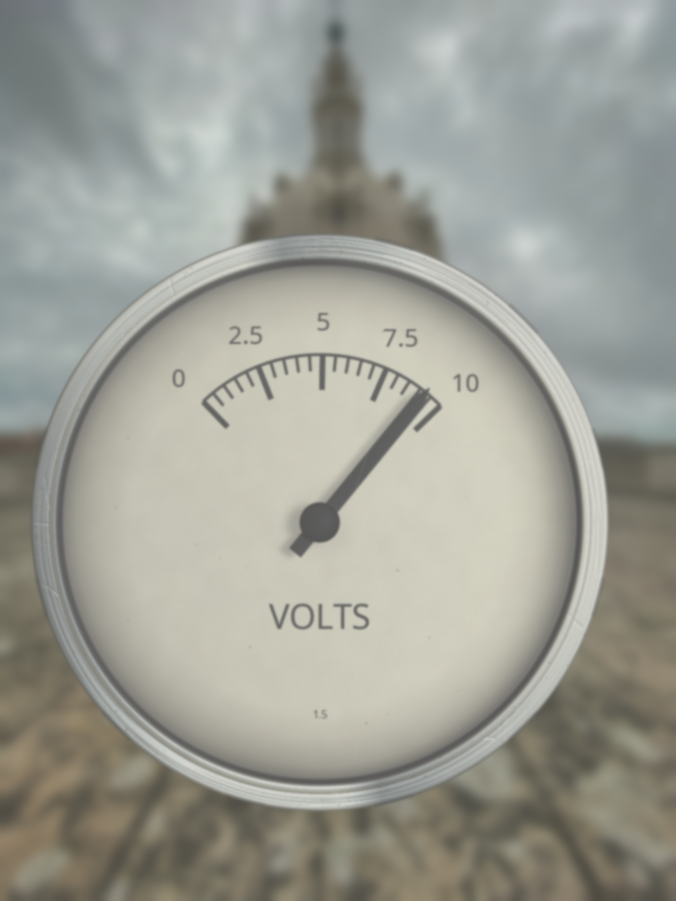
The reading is 9.25 V
